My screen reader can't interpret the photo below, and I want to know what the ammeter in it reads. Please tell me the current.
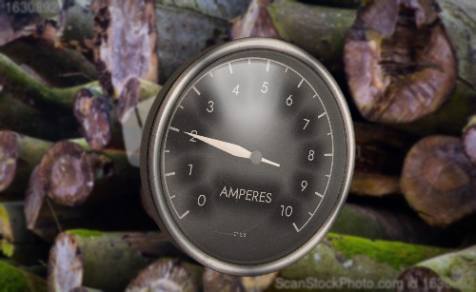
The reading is 2 A
